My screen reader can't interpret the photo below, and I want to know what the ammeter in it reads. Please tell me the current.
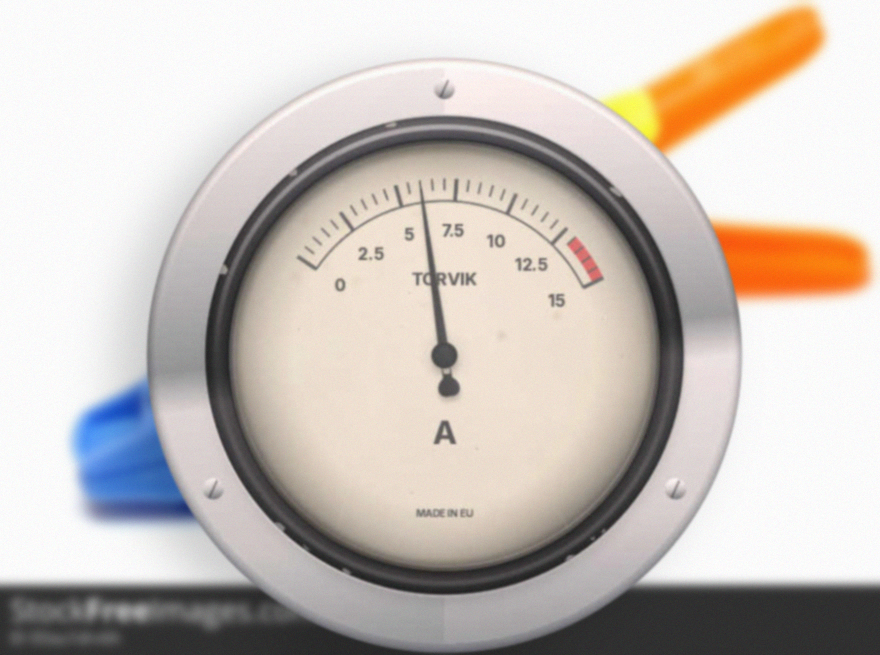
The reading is 6 A
